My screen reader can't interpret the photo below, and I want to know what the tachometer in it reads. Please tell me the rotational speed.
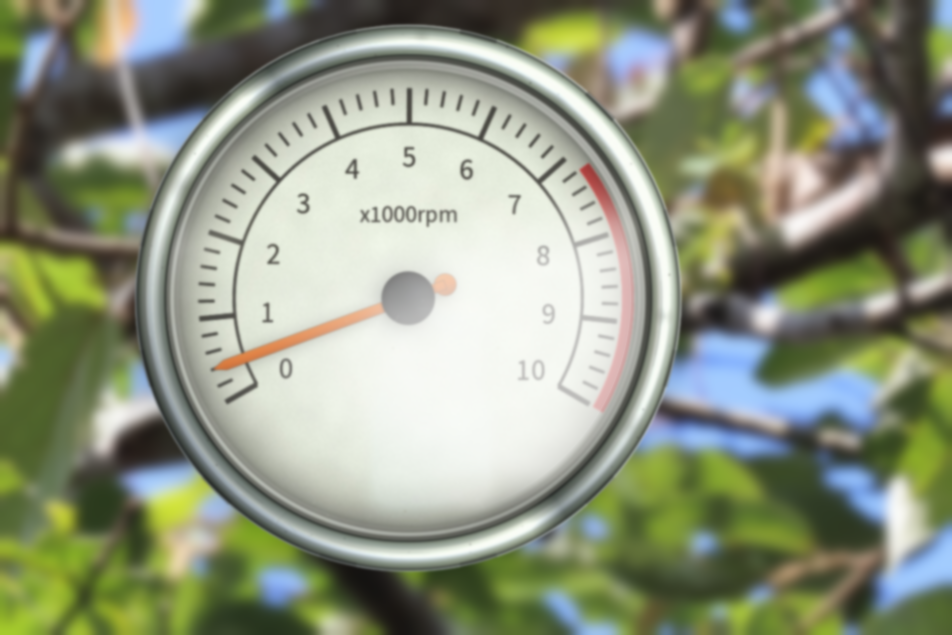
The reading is 400 rpm
